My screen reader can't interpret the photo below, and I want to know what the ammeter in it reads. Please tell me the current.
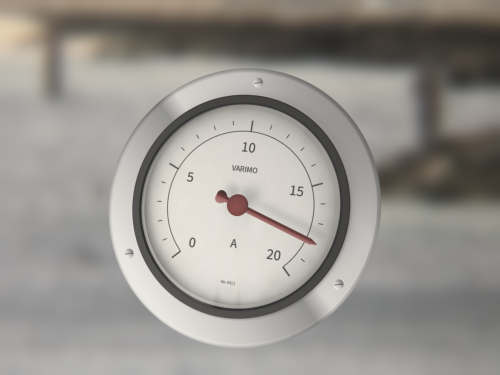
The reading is 18 A
